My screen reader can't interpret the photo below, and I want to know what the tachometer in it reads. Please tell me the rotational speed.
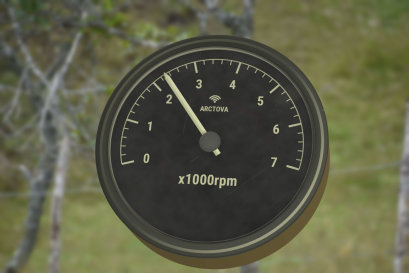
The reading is 2300 rpm
